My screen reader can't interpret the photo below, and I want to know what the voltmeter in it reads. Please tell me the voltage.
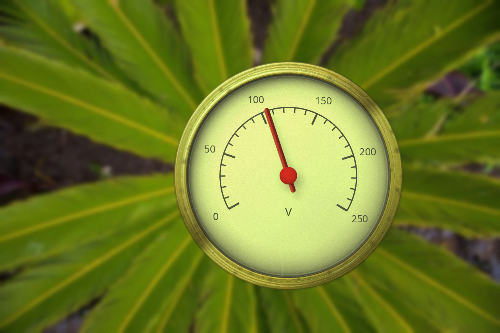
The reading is 105 V
